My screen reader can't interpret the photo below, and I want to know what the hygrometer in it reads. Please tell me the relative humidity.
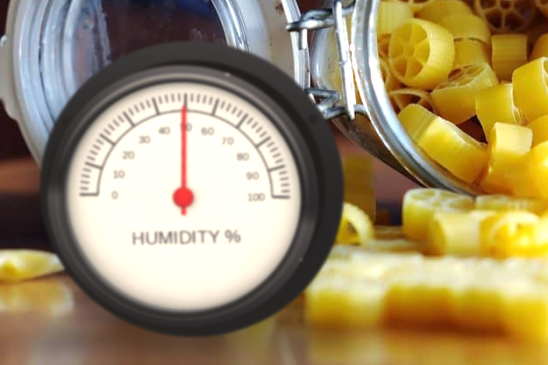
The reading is 50 %
